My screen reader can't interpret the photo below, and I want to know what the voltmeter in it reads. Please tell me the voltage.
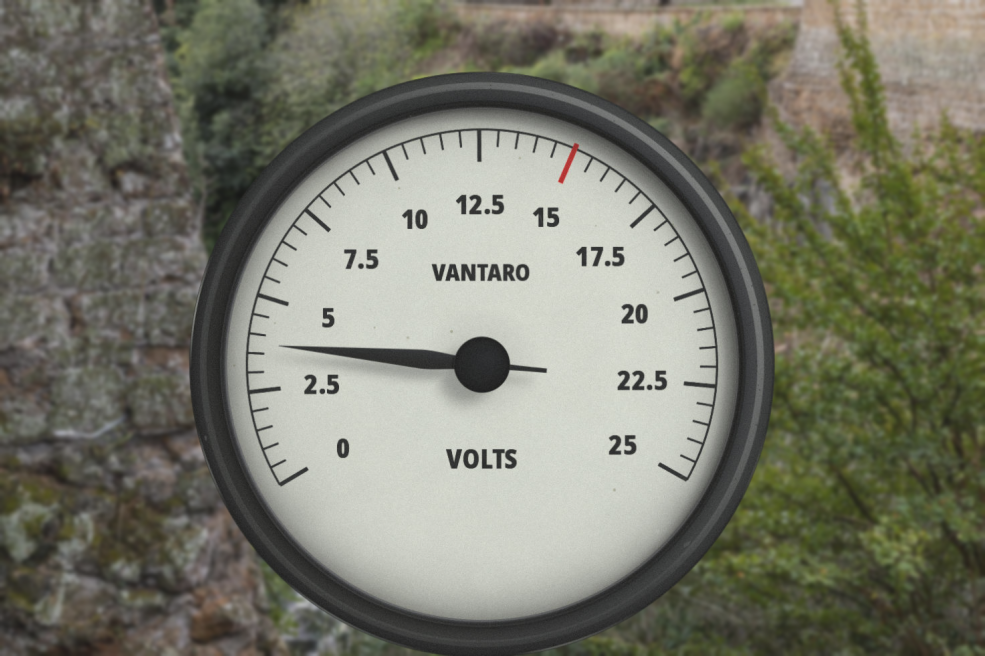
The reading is 3.75 V
